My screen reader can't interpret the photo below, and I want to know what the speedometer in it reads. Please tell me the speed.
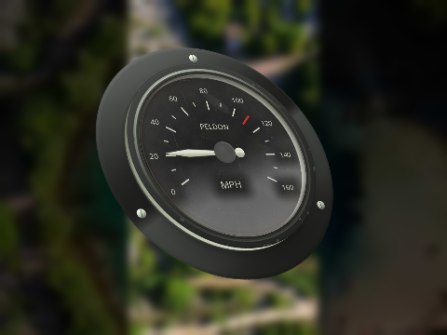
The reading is 20 mph
